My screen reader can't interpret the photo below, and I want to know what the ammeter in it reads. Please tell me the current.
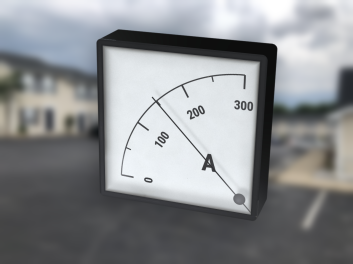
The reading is 150 A
